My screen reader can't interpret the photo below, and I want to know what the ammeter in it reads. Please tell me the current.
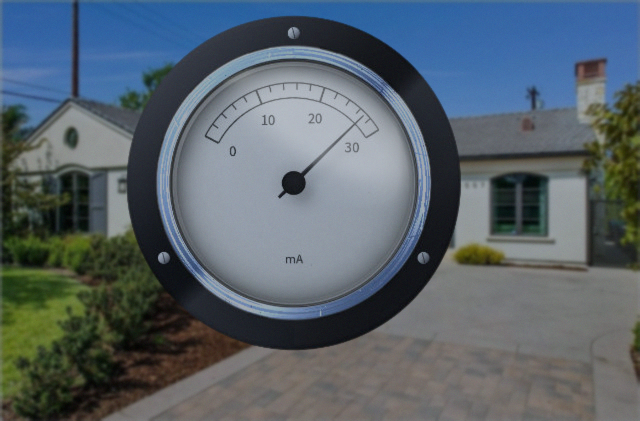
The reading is 27 mA
